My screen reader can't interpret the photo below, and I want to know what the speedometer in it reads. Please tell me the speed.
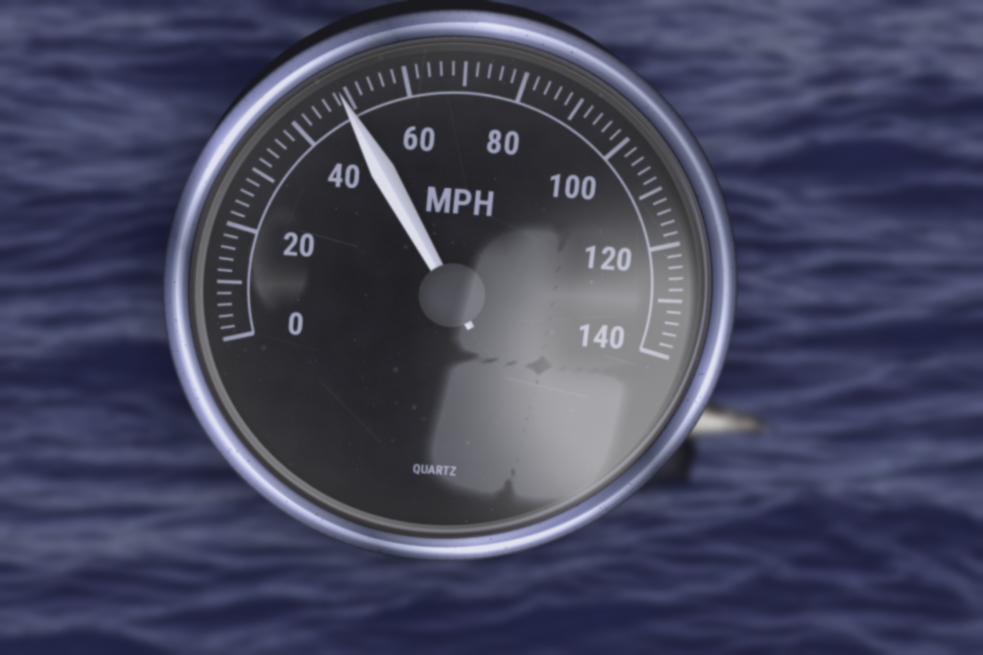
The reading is 49 mph
